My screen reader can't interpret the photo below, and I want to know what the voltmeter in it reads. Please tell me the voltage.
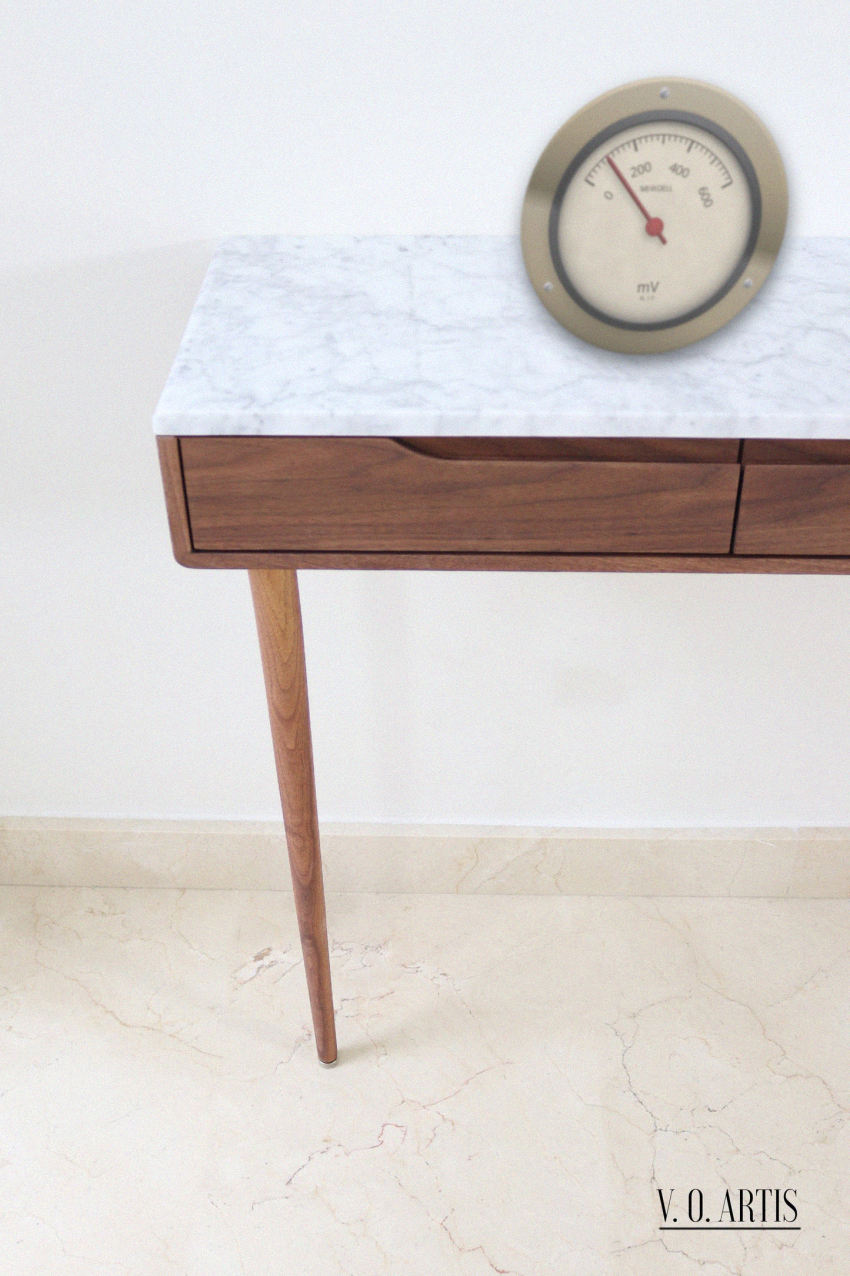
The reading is 100 mV
